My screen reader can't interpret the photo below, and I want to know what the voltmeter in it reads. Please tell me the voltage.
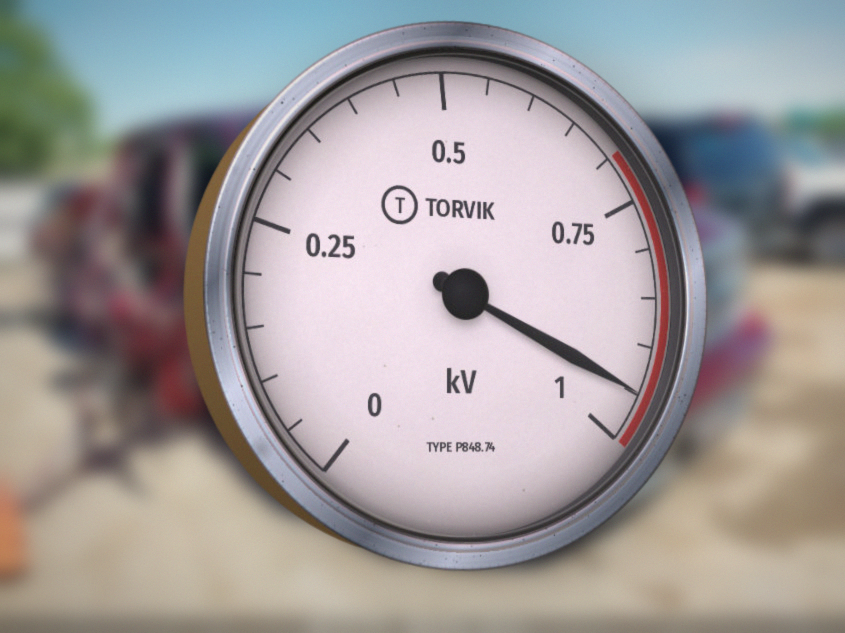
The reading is 0.95 kV
